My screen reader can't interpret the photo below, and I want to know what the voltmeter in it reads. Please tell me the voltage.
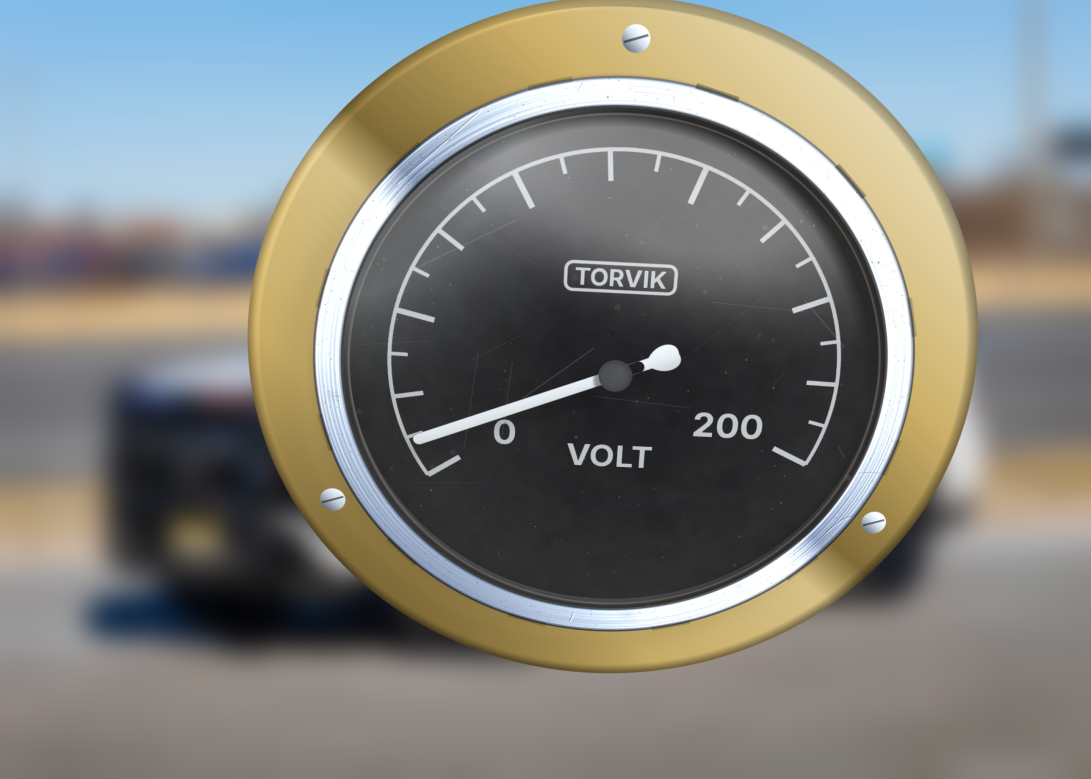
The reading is 10 V
